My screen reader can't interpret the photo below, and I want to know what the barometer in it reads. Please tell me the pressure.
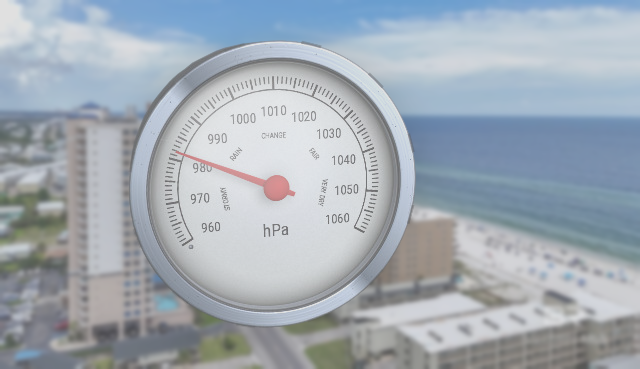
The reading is 982 hPa
